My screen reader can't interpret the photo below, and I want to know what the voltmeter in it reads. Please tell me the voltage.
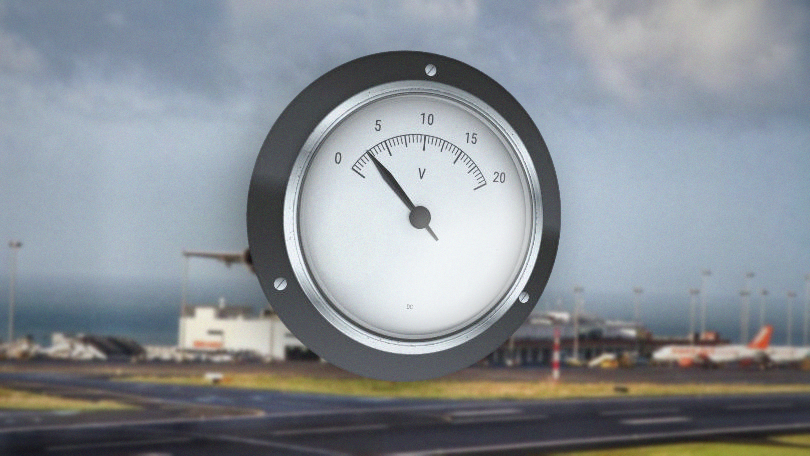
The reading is 2.5 V
